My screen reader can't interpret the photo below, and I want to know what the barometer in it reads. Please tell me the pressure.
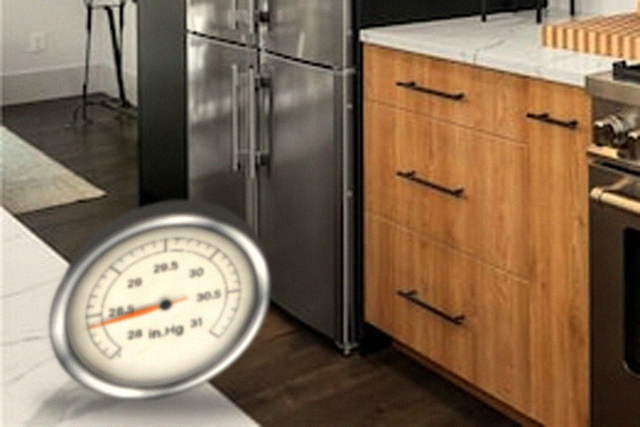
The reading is 28.4 inHg
